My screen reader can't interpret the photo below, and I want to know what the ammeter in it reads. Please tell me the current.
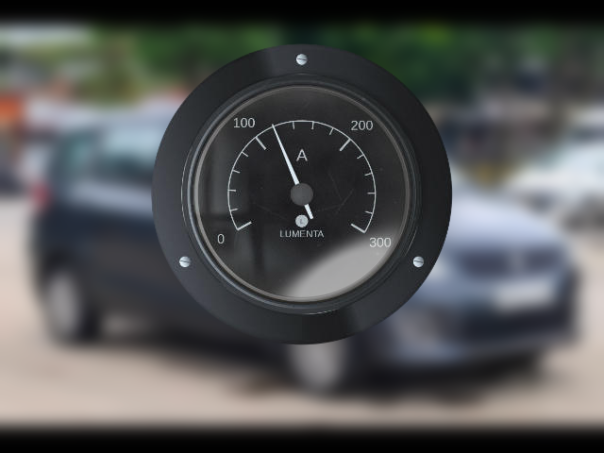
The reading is 120 A
